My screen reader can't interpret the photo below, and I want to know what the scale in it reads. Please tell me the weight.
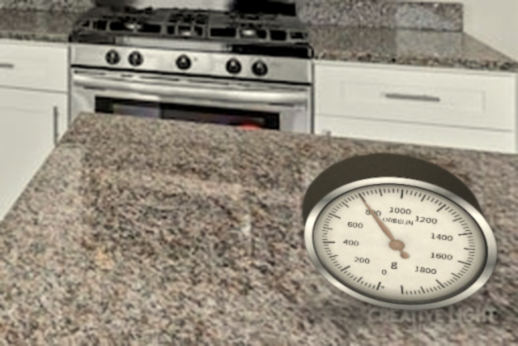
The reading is 800 g
